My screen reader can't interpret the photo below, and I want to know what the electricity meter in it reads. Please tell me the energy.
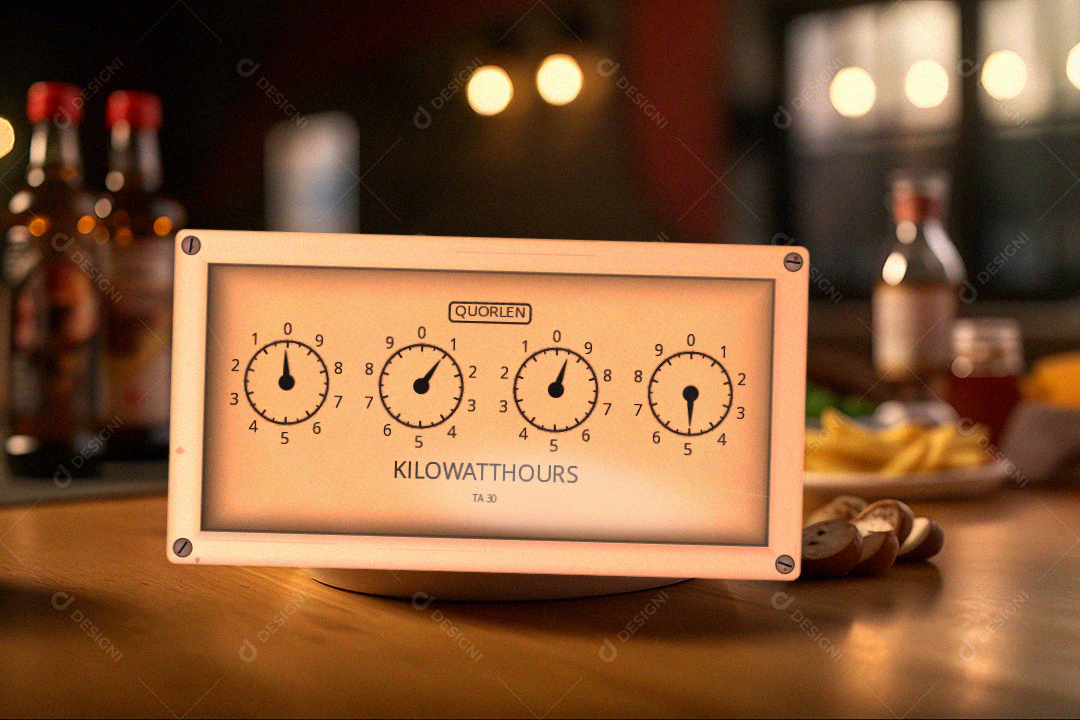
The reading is 95 kWh
